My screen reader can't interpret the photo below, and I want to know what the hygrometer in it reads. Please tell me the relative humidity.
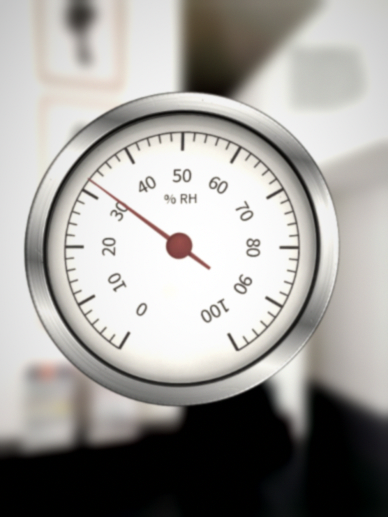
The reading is 32 %
